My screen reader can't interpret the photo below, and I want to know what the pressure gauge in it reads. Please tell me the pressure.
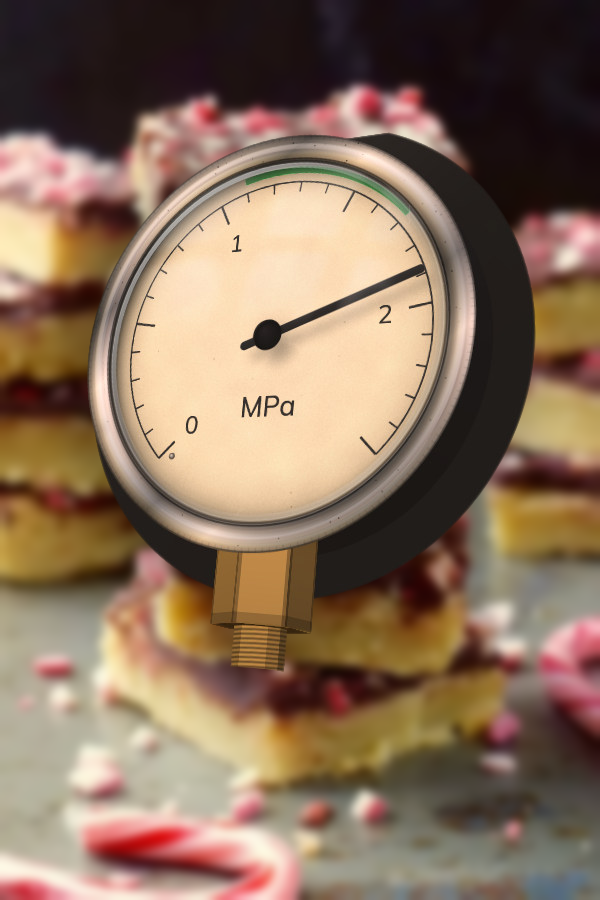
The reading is 1.9 MPa
